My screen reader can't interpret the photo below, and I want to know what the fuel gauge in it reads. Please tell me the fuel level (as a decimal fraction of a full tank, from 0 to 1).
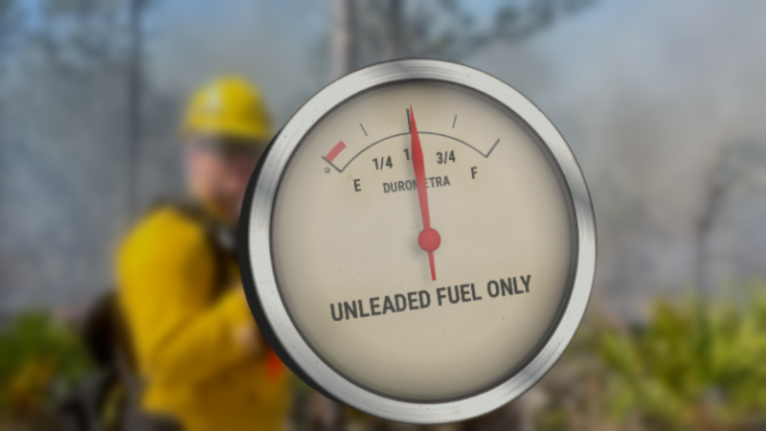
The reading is 0.5
